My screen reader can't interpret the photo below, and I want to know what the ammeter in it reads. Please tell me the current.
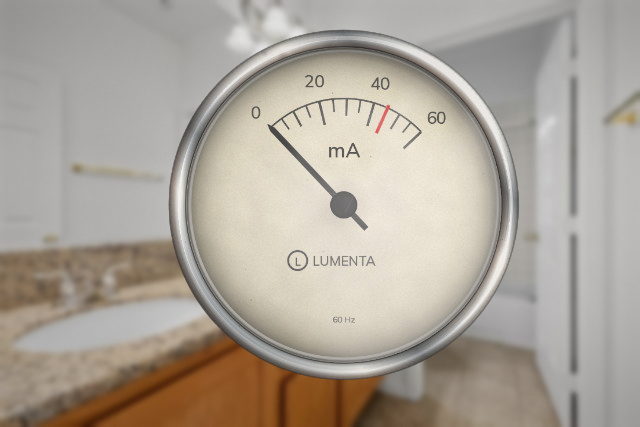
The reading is 0 mA
